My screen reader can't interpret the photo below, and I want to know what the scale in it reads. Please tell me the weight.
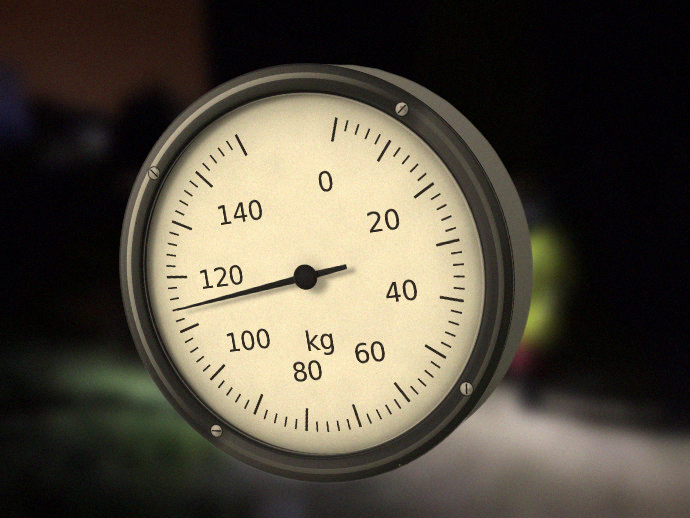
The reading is 114 kg
